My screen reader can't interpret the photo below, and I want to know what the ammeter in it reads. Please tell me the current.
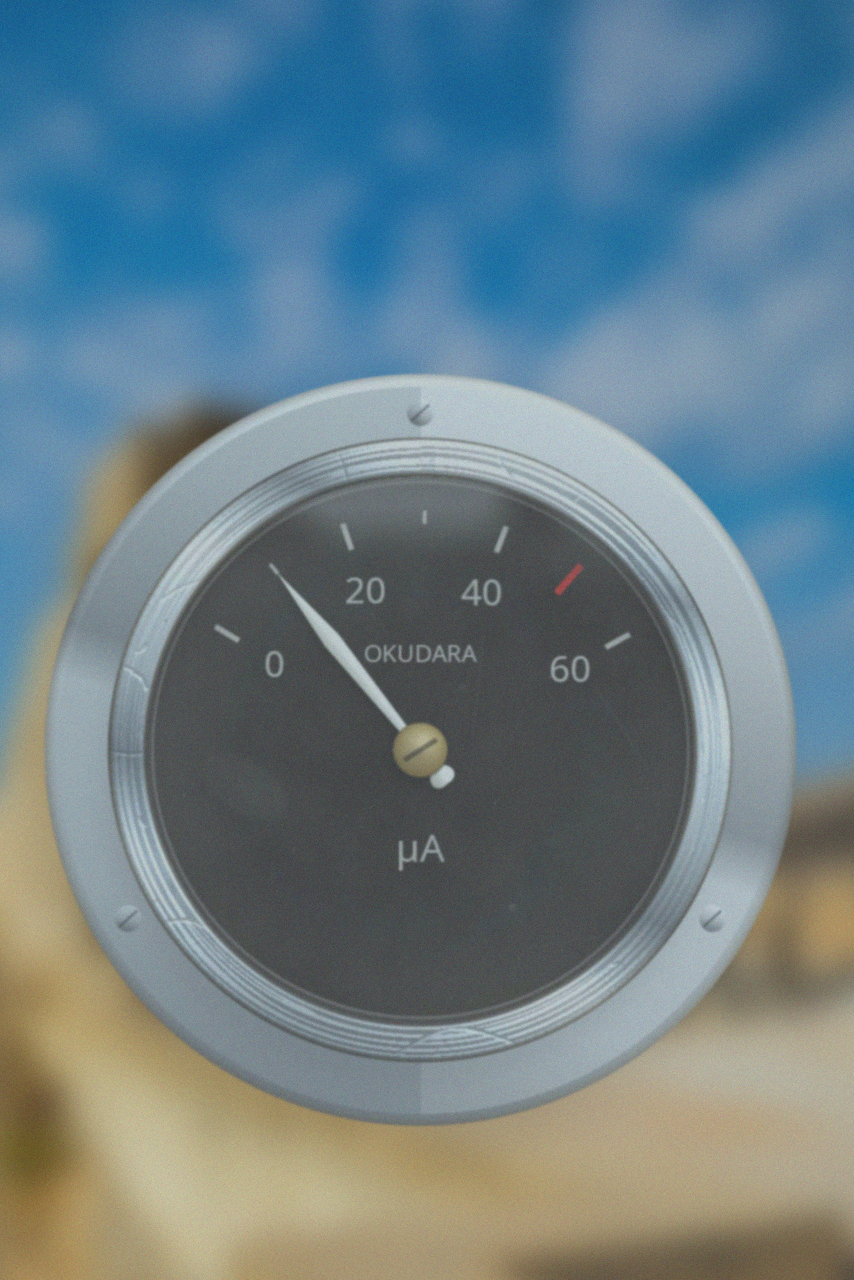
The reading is 10 µA
